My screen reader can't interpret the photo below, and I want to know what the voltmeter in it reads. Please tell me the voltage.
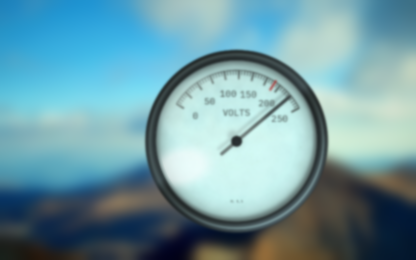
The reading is 225 V
